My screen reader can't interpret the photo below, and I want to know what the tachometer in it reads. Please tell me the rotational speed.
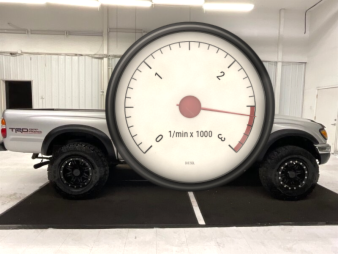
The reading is 2600 rpm
